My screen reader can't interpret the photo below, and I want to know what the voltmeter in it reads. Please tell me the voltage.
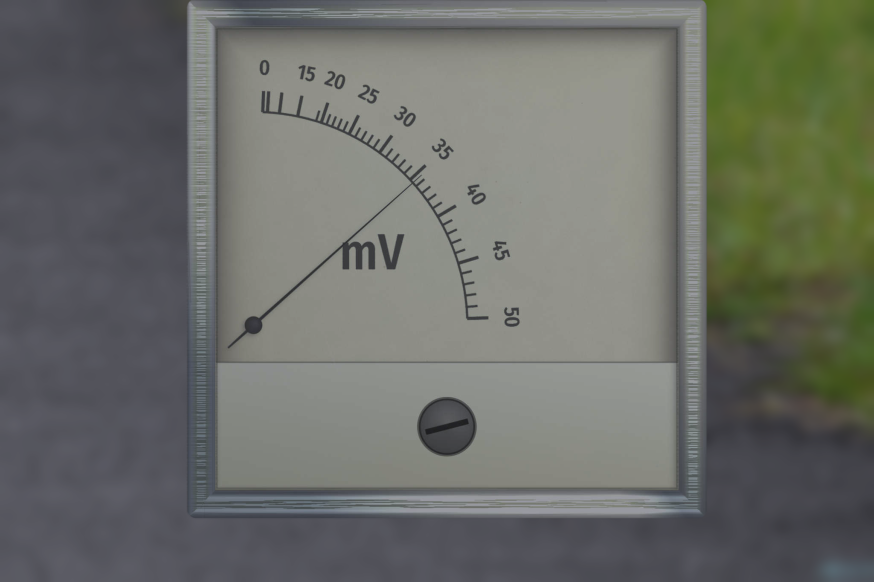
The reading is 35.5 mV
